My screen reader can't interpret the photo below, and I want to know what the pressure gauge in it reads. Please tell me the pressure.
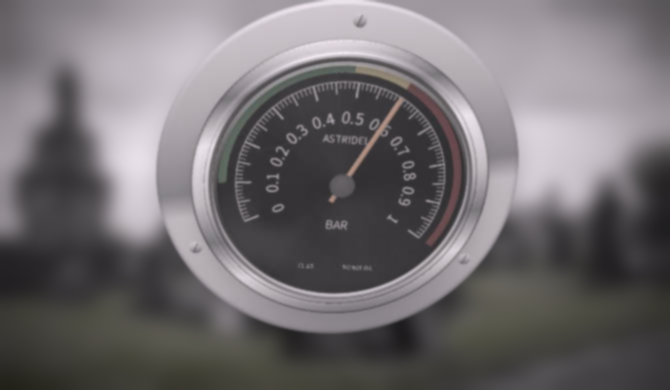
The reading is 0.6 bar
